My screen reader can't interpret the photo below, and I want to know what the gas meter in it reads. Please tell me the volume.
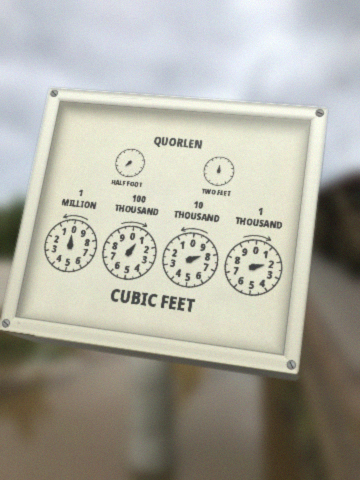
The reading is 8200 ft³
